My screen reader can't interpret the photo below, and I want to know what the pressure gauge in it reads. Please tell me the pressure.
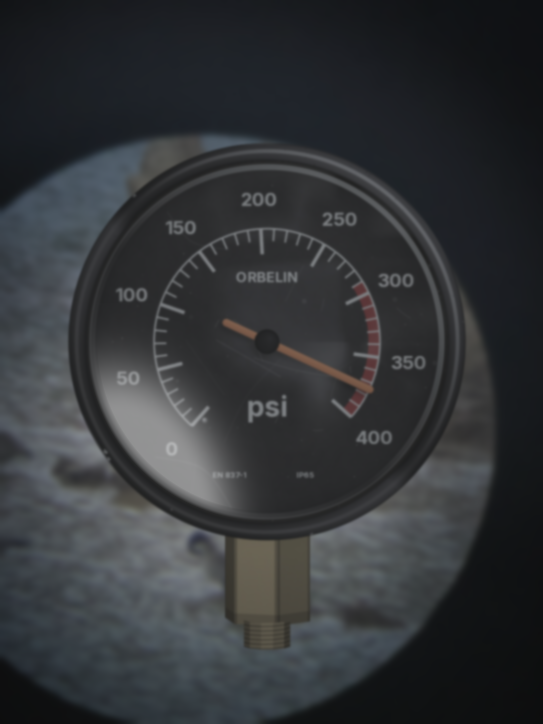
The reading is 375 psi
